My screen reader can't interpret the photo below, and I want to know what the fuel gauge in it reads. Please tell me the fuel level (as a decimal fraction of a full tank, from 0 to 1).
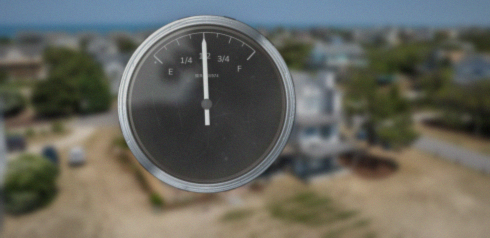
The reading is 0.5
